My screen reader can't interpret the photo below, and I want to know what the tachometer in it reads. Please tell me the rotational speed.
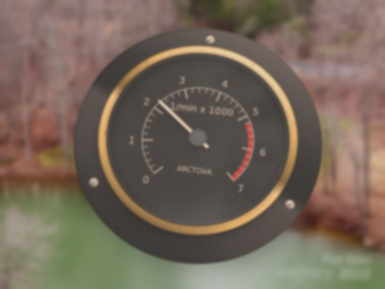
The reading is 2200 rpm
